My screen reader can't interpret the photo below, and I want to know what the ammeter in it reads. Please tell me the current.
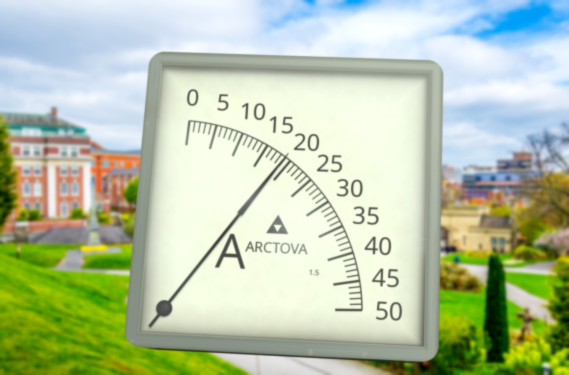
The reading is 19 A
